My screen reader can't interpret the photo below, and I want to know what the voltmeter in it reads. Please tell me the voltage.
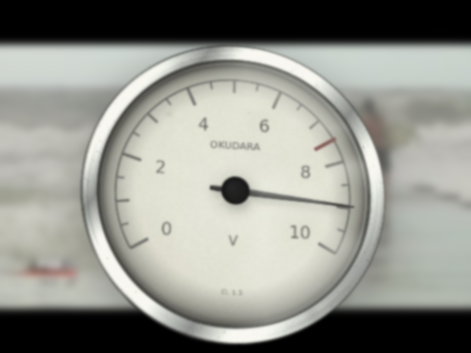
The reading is 9 V
